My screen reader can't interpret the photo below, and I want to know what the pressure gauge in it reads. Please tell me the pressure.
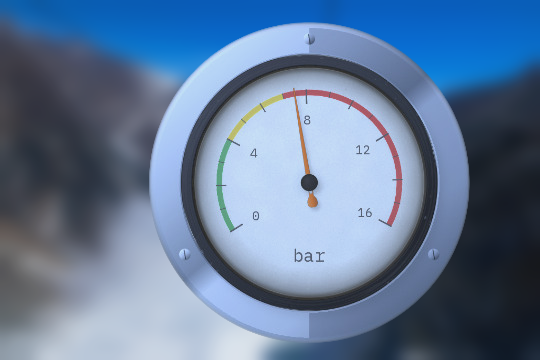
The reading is 7.5 bar
